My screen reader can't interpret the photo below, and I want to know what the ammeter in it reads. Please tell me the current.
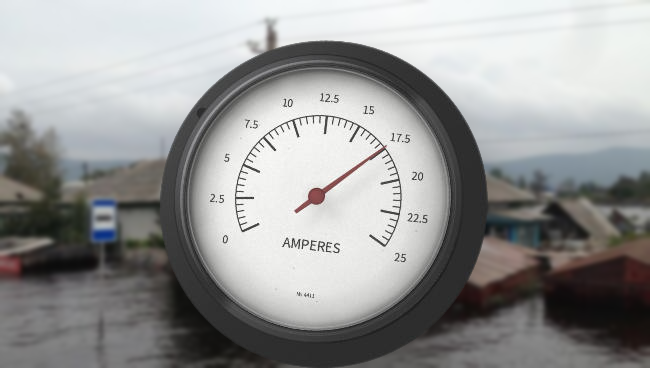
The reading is 17.5 A
